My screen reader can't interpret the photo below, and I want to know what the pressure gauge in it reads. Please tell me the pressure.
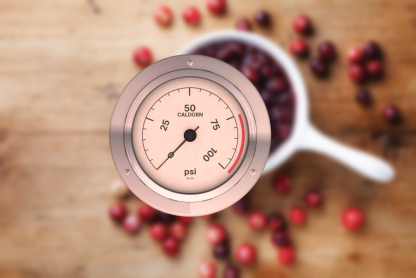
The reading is 0 psi
